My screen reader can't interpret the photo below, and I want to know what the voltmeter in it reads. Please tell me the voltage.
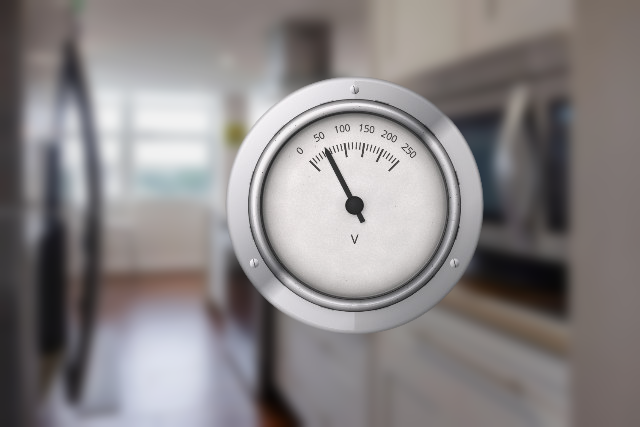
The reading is 50 V
